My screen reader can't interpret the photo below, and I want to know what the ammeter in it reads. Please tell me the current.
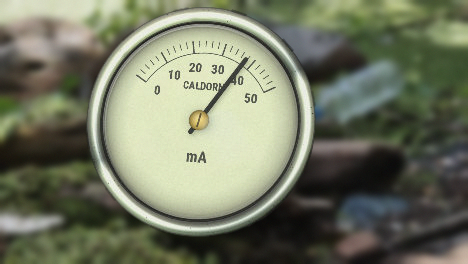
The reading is 38 mA
